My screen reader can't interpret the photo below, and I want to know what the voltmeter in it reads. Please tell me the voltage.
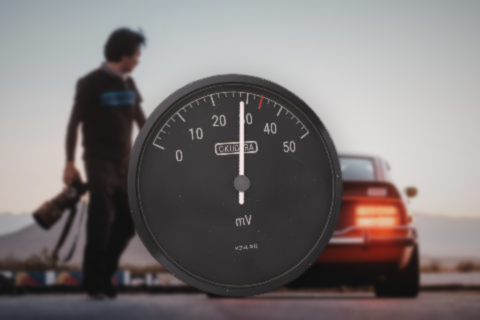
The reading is 28 mV
